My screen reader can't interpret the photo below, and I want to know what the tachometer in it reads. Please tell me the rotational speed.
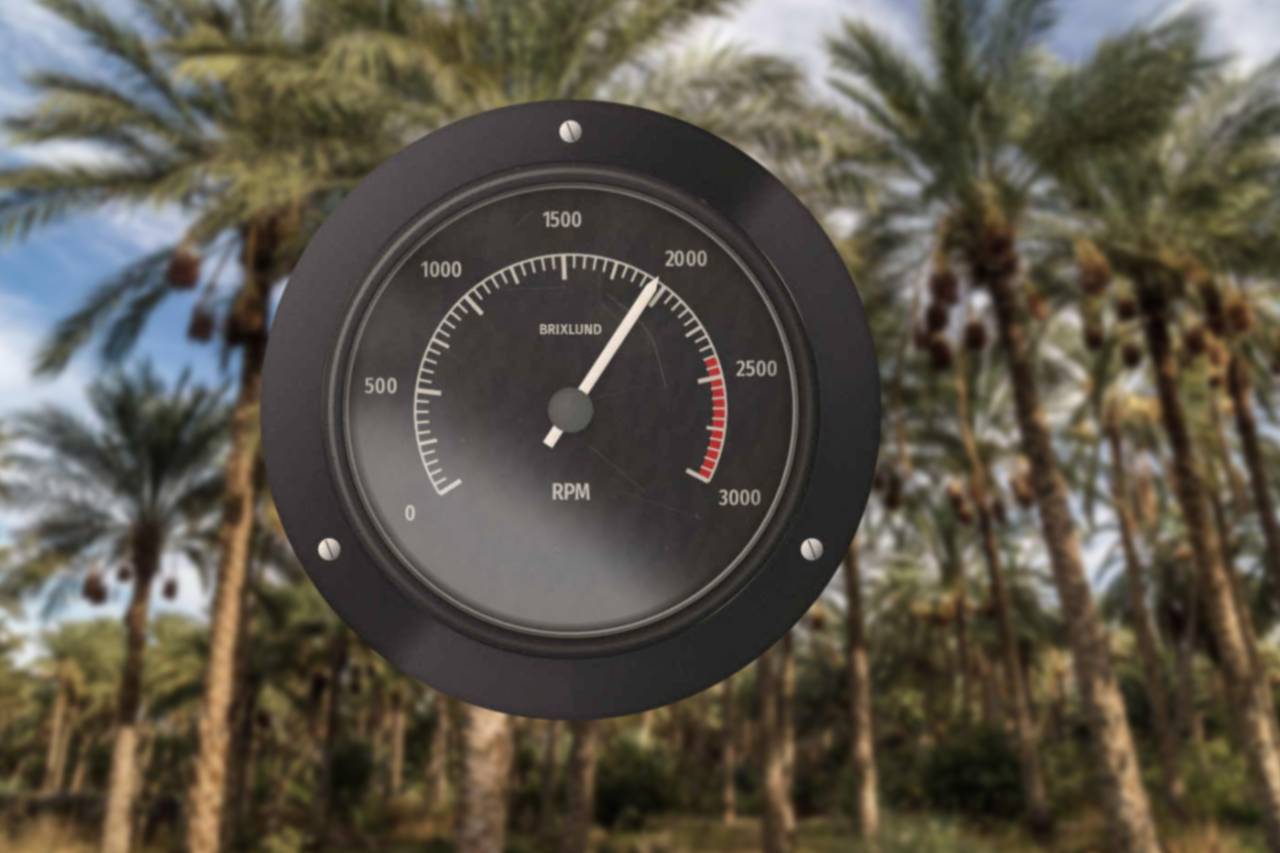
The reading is 1950 rpm
